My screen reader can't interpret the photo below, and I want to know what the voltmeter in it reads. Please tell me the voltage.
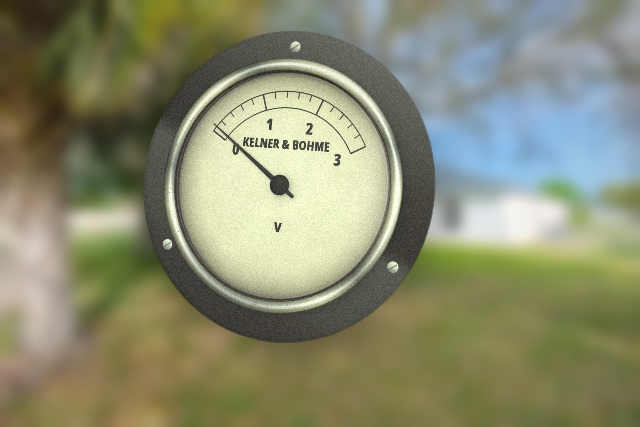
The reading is 0.1 V
